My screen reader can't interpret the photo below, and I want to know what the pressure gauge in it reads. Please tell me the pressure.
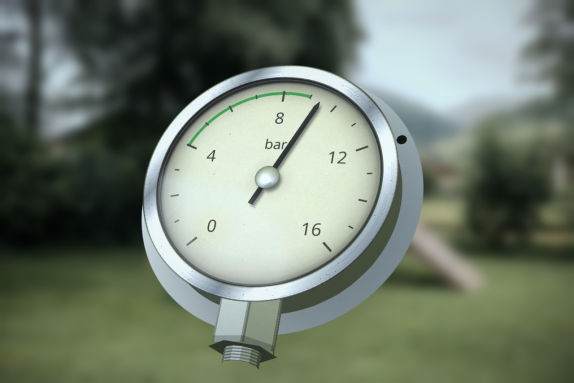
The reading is 9.5 bar
